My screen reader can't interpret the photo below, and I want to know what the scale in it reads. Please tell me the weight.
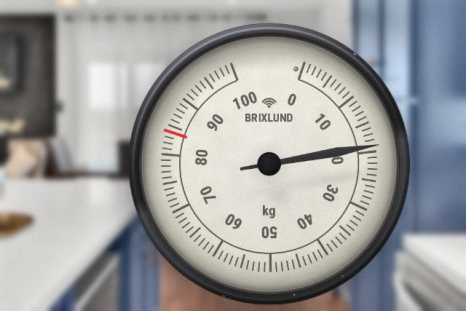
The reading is 19 kg
